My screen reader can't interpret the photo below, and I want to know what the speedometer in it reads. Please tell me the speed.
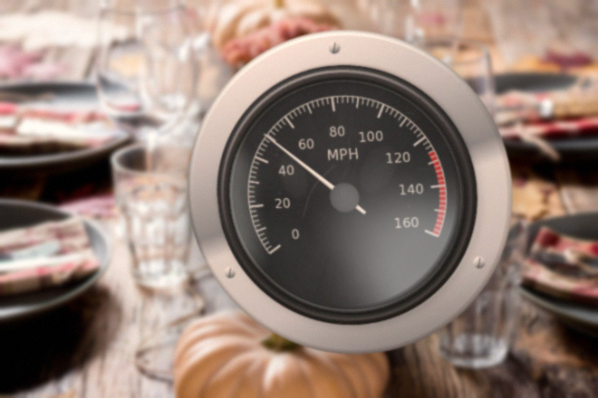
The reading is 50 mph
